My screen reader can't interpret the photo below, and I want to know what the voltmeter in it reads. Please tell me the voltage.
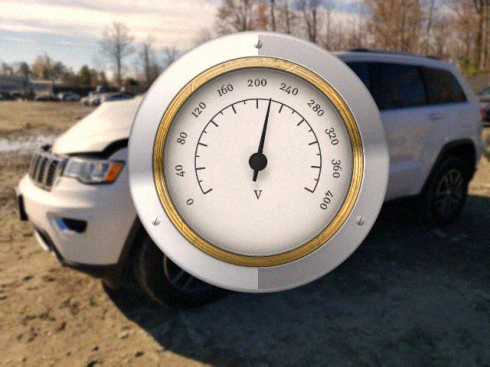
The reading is 220 V
